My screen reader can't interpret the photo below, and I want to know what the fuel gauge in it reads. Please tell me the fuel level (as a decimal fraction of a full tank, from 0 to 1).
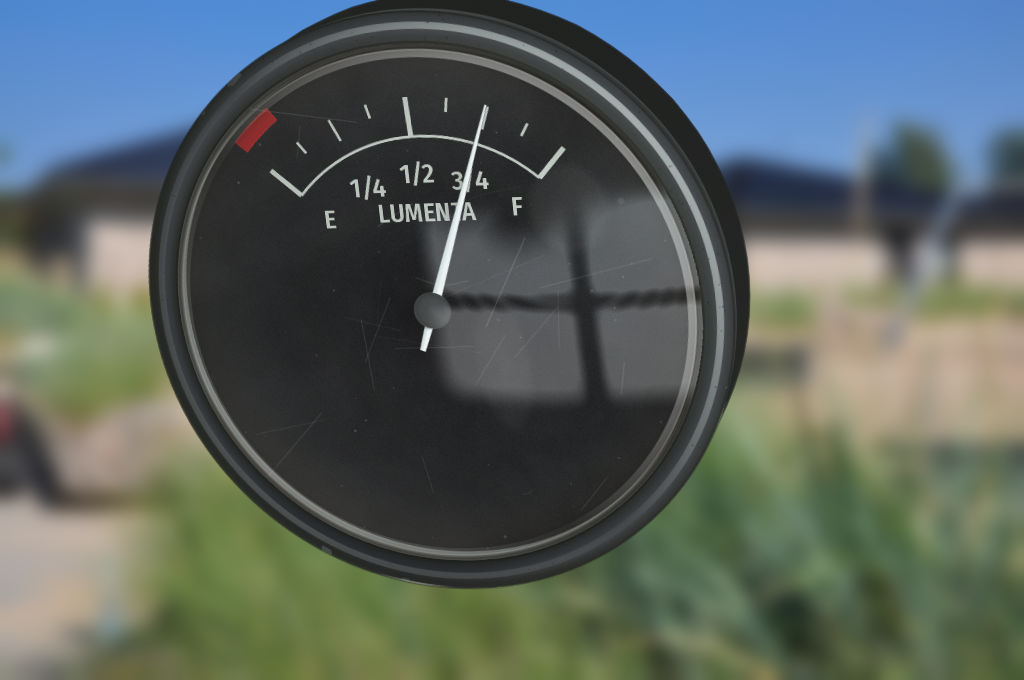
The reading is 0.75
